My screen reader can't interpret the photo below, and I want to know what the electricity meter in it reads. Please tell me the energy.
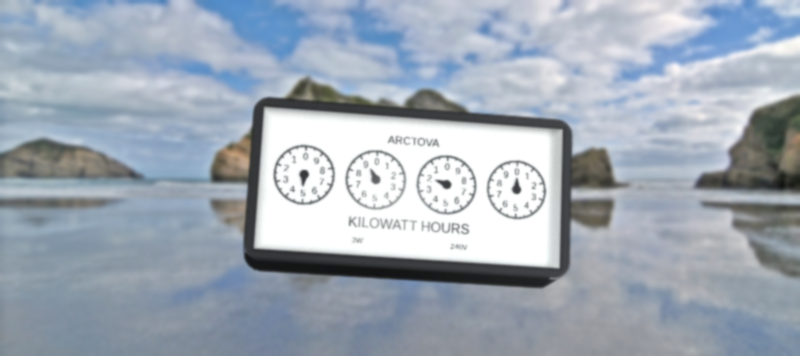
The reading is 4920 kWh
